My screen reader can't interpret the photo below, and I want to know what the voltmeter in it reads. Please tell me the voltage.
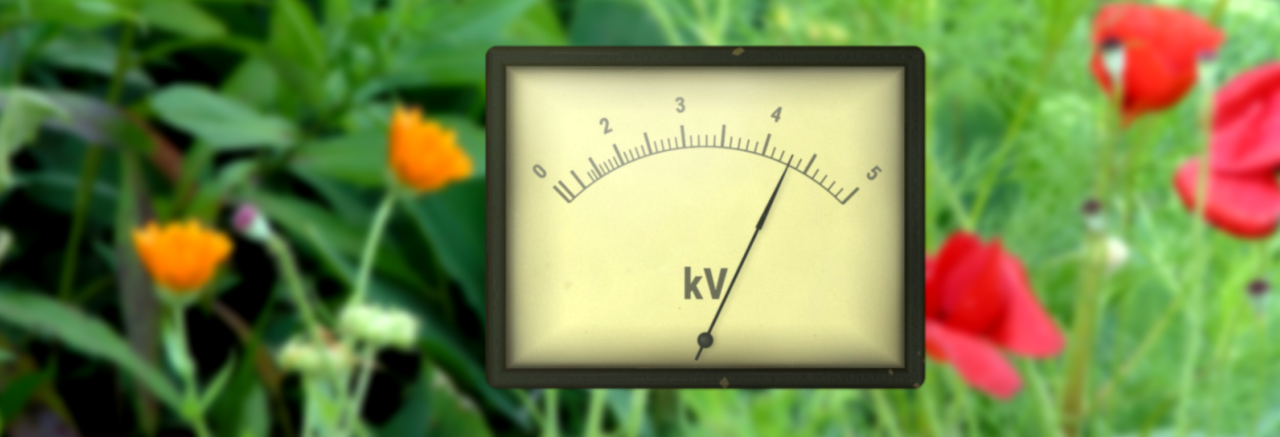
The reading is 4.3 kV
